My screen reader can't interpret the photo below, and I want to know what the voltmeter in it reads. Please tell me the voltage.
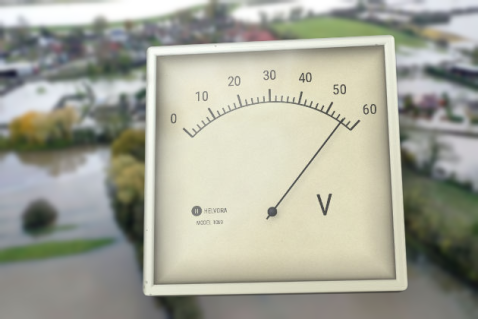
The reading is 56 V
